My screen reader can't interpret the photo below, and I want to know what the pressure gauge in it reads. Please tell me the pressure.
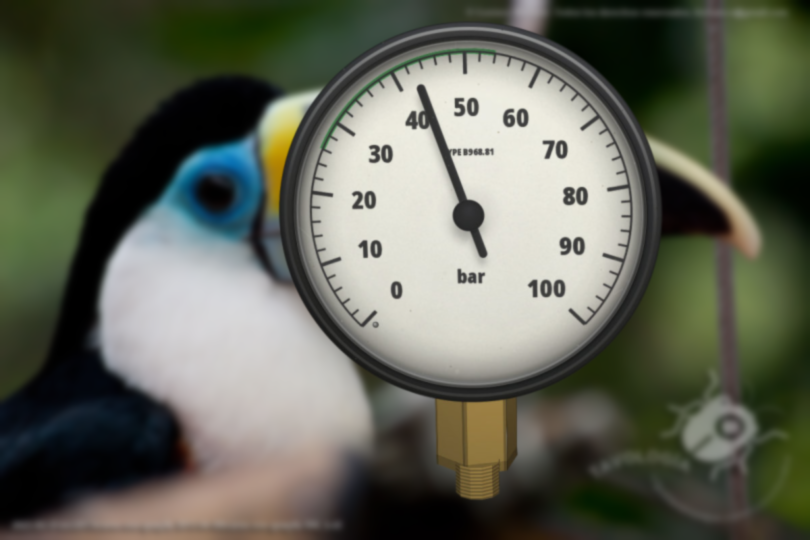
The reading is 43 bar
